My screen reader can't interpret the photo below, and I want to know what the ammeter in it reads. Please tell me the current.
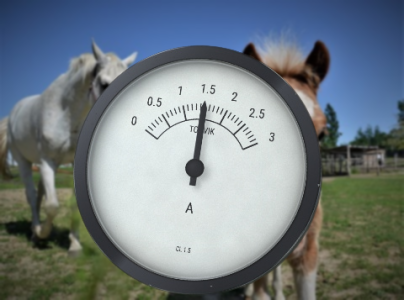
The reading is 1.5 A
